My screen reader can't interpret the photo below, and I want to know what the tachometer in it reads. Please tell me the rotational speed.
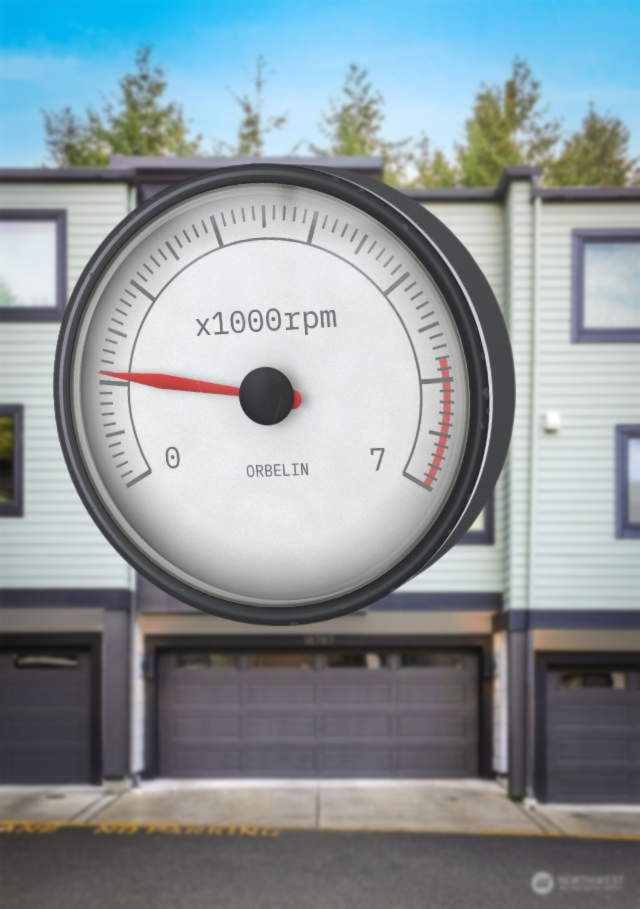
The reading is 1100 rpm
